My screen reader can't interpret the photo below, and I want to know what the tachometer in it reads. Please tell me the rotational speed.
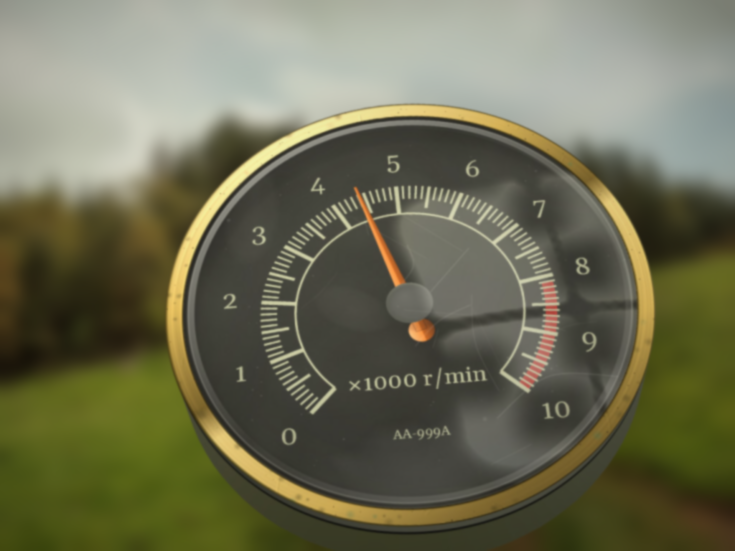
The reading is 4400 rpm
